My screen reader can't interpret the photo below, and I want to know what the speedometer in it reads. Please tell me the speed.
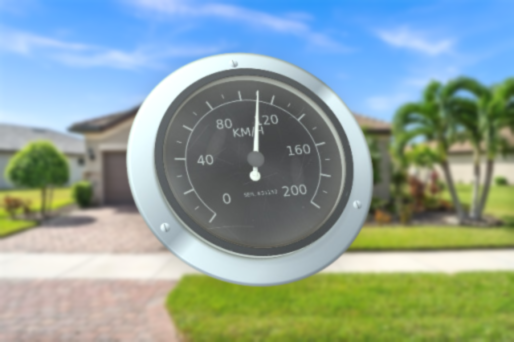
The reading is 110 km/h
